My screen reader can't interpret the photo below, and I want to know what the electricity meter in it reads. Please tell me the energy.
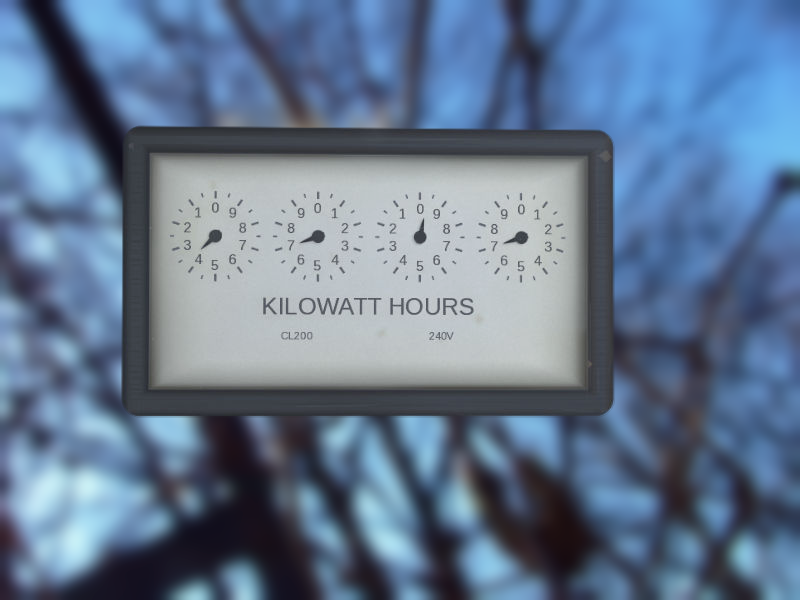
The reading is 3697 kWh
